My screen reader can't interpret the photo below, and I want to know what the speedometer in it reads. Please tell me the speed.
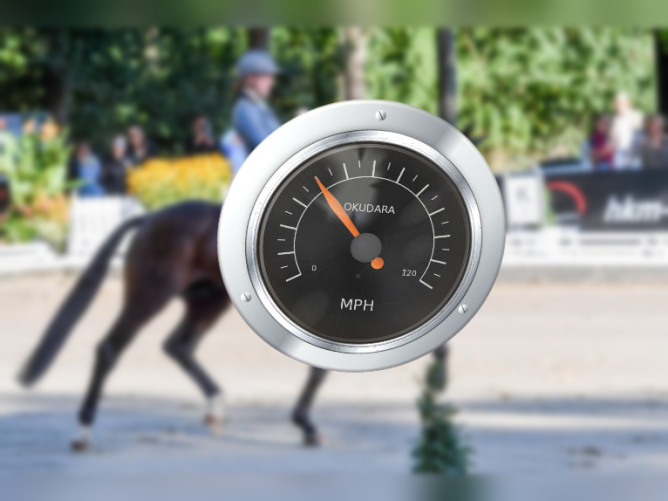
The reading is 40 mph
